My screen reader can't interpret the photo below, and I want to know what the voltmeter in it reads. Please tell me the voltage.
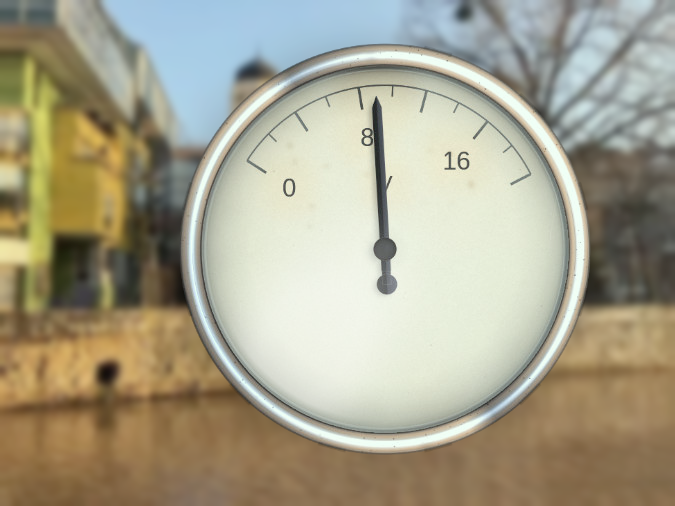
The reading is 9 V
